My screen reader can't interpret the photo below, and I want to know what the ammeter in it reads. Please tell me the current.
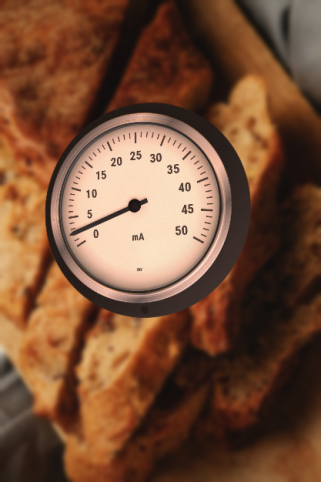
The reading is 2 mA
